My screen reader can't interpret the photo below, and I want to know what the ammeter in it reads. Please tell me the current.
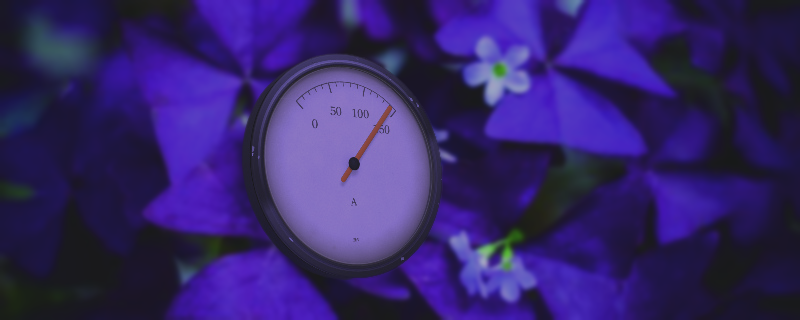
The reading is 140 A
